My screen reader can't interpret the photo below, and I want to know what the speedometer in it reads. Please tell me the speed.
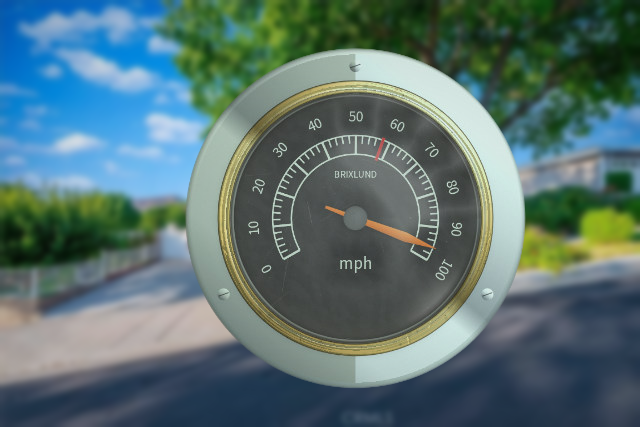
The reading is 96 mph
